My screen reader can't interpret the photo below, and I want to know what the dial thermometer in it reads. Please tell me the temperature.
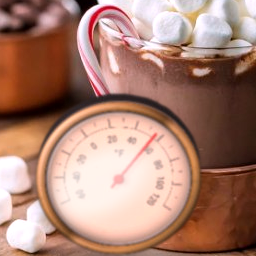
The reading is 55 °F
